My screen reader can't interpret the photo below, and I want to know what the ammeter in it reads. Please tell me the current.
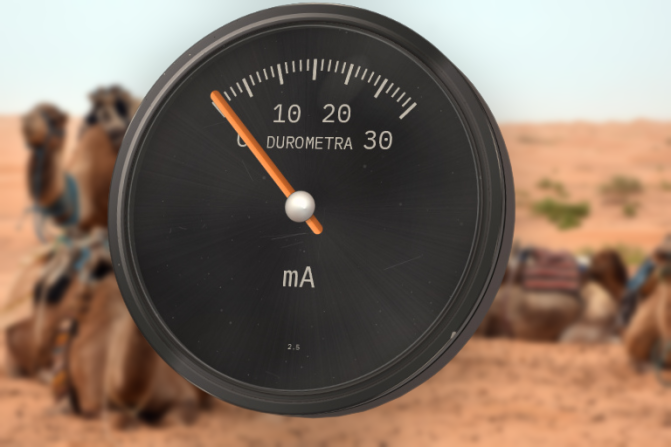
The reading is 1 mA
